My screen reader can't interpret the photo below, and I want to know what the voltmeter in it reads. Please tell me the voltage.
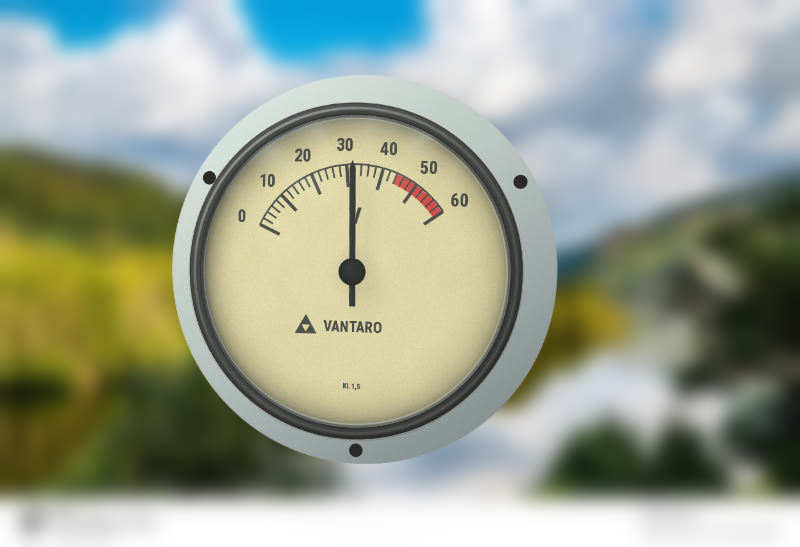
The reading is 32 V
